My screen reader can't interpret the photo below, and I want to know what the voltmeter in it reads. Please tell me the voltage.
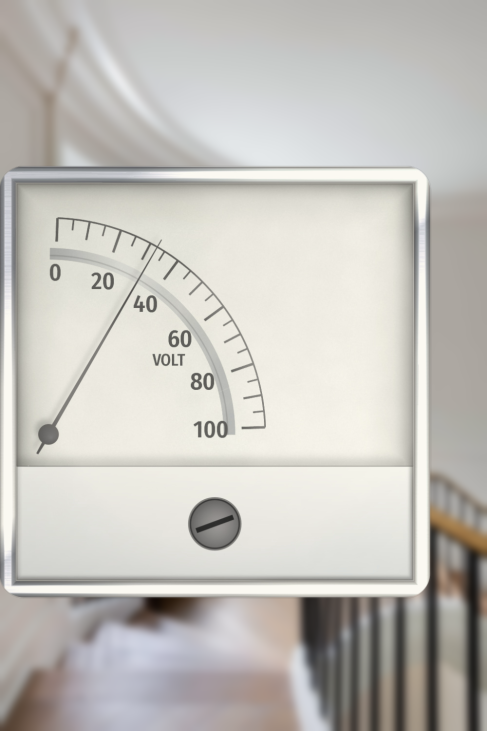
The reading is 32.5 V
